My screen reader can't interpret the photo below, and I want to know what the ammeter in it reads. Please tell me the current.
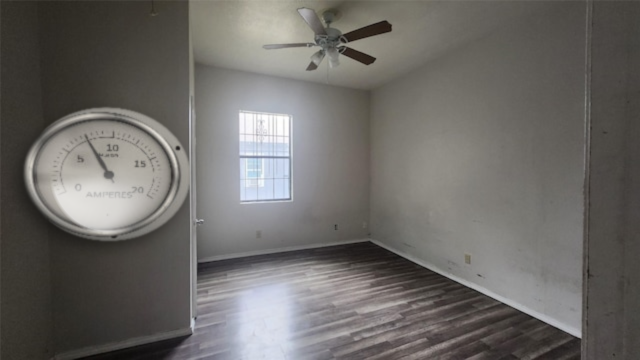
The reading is 7.5 A
